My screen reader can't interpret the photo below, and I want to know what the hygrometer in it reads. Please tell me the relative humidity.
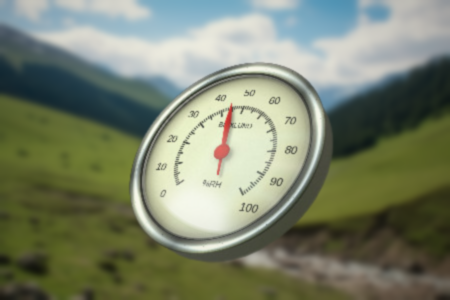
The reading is 45 %
